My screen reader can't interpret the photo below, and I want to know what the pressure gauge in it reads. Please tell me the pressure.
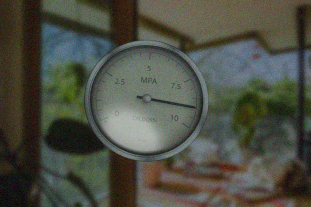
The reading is 9 MPa
